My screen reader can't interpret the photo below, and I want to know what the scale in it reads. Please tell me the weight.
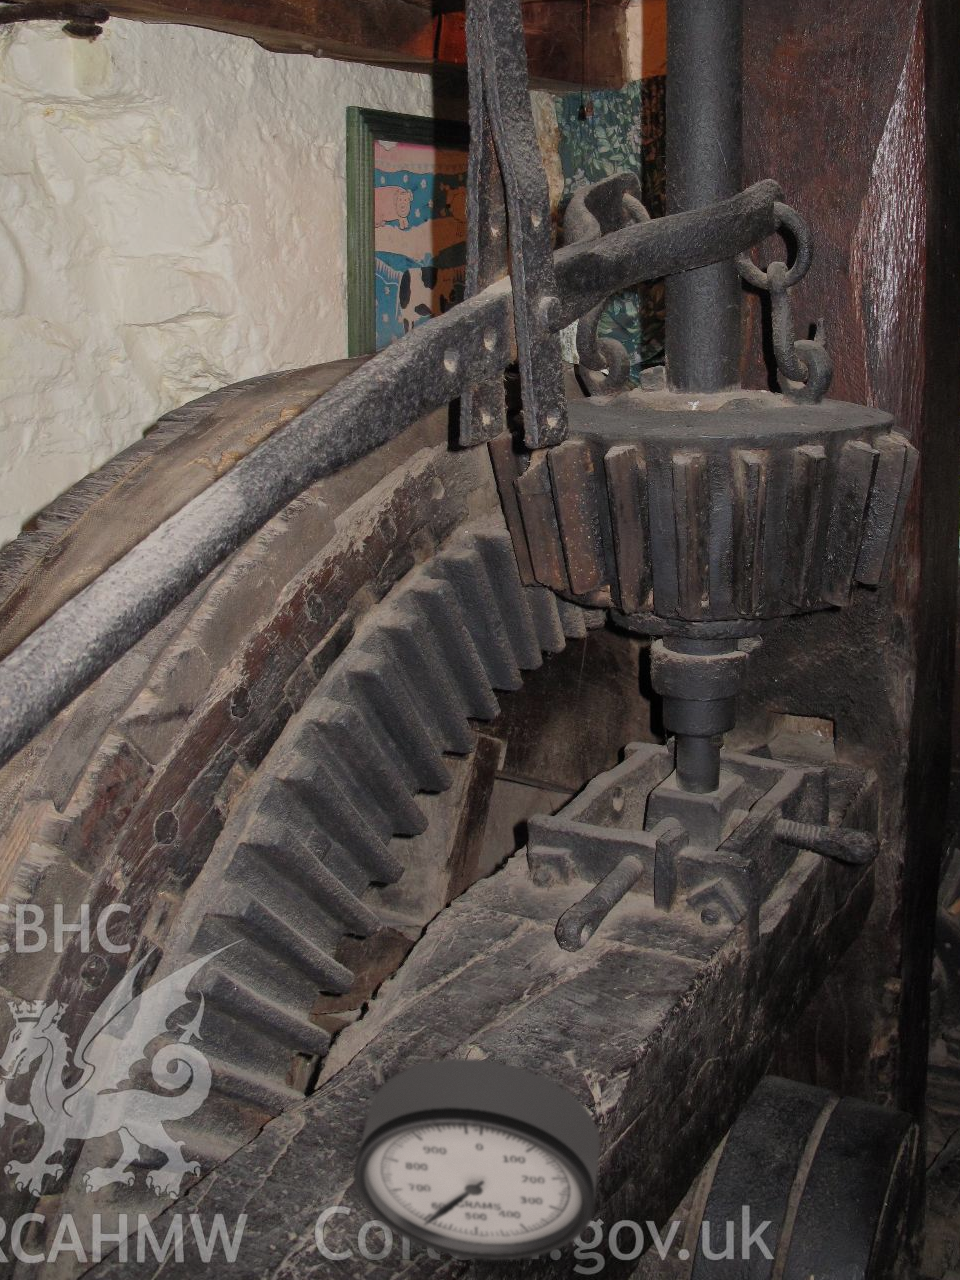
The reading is 600 g
